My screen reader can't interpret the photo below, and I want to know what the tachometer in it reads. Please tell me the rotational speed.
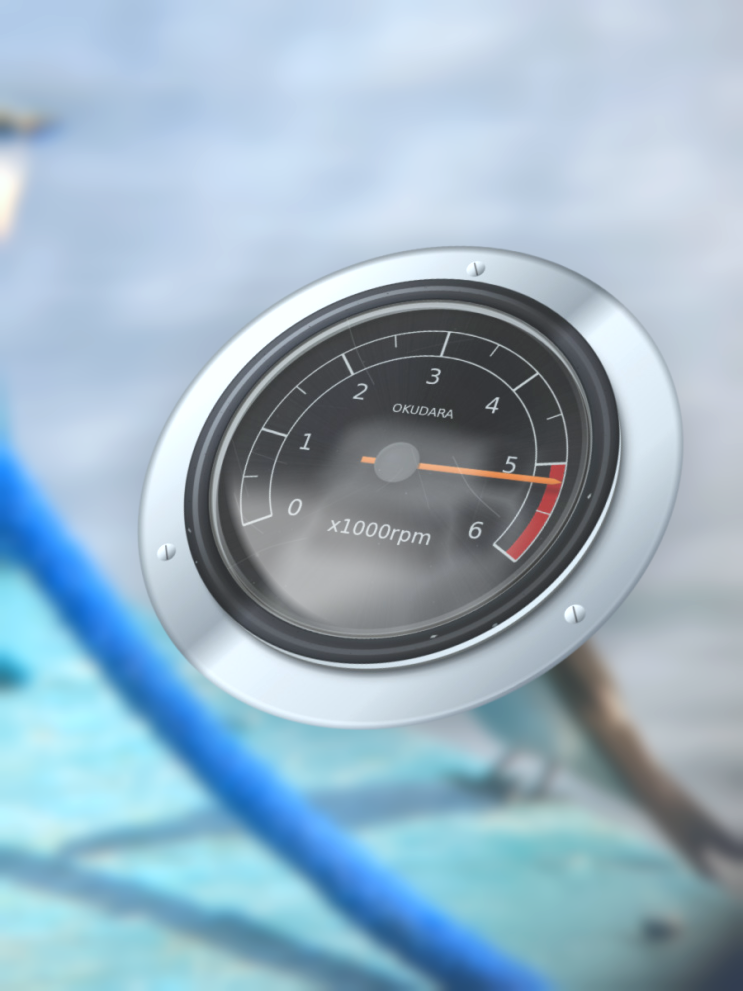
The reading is 5250 rpm
